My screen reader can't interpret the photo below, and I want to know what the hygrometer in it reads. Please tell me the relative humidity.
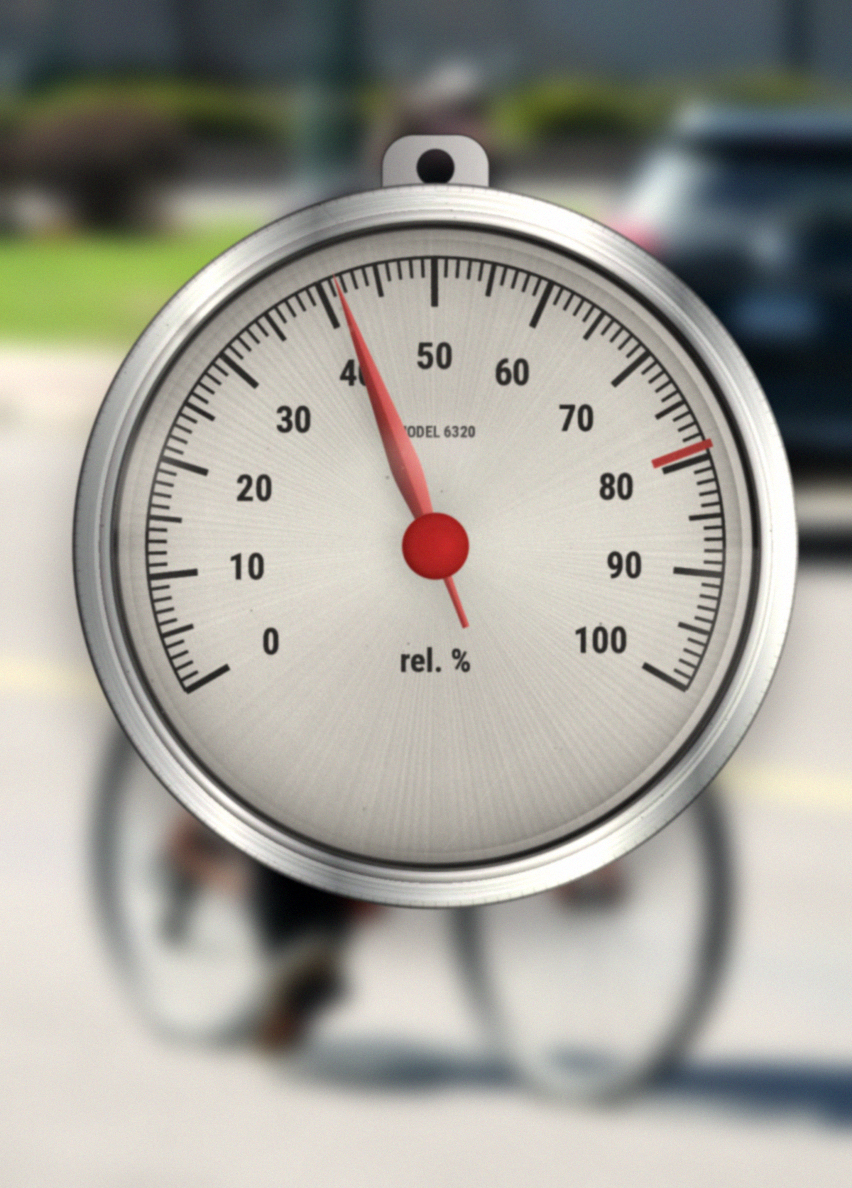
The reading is 41.5 %
